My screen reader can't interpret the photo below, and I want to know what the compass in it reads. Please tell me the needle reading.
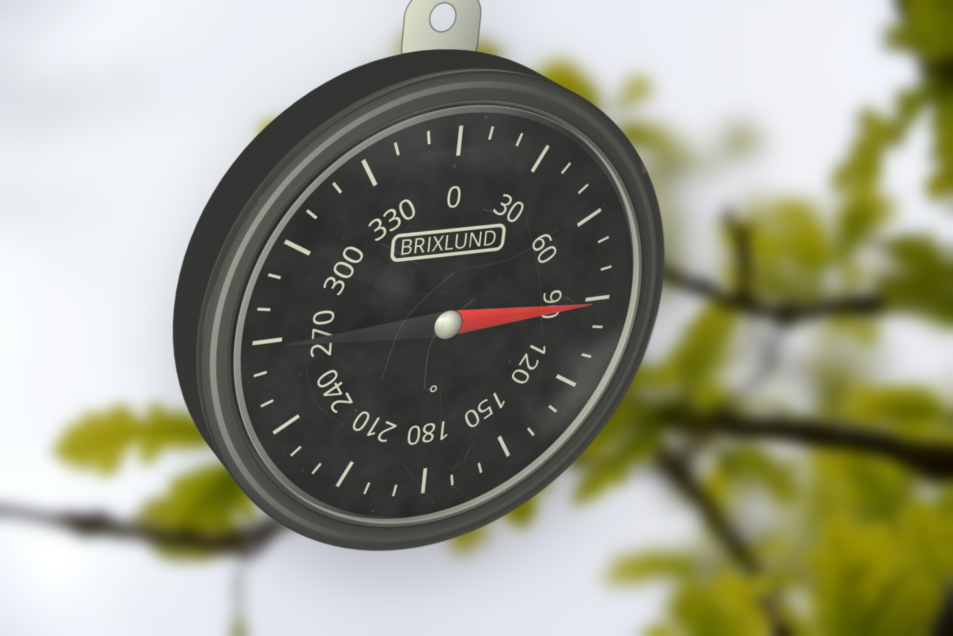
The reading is 90 °
